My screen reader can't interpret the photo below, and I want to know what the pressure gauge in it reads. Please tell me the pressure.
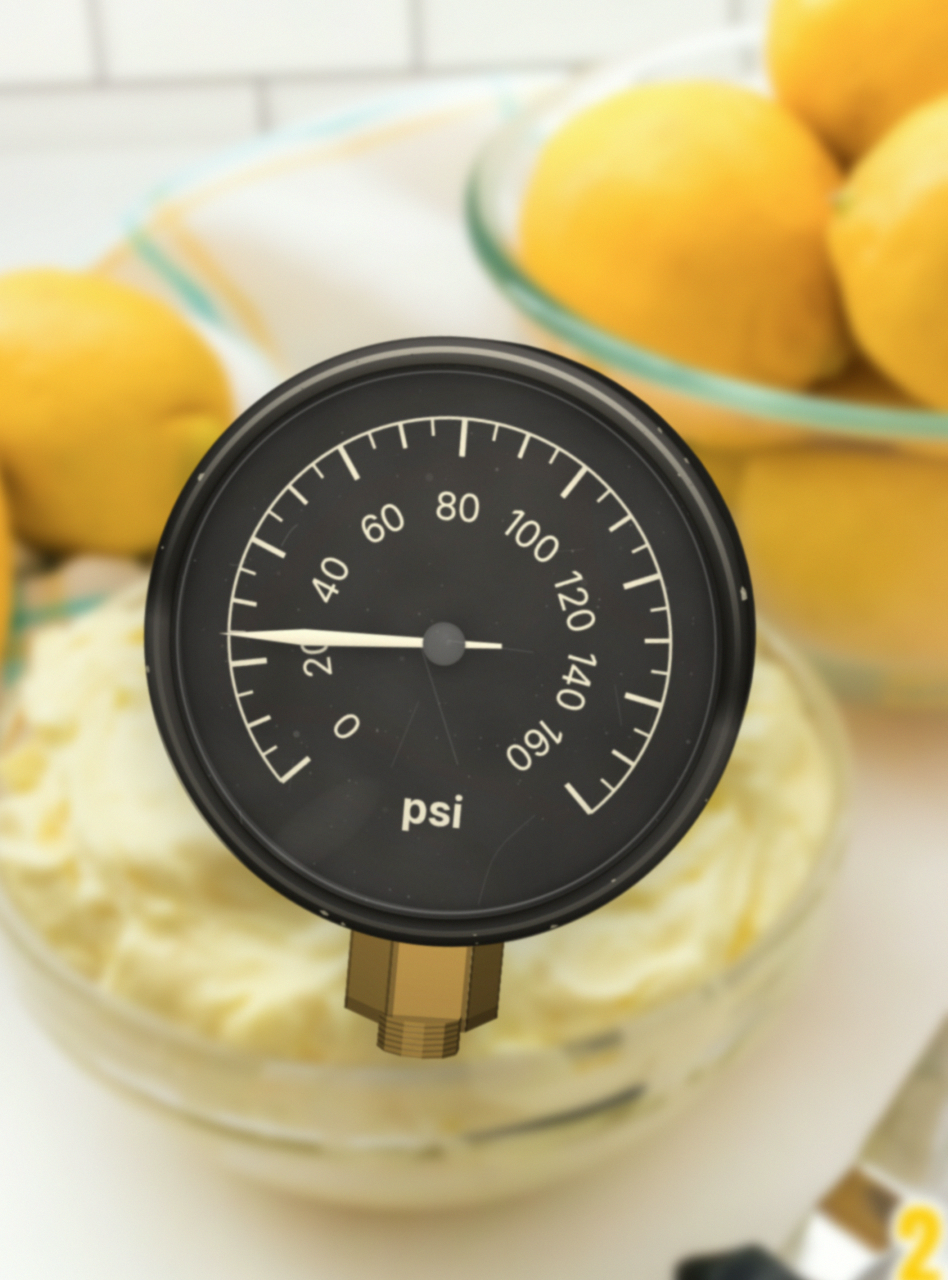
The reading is 25 psi
